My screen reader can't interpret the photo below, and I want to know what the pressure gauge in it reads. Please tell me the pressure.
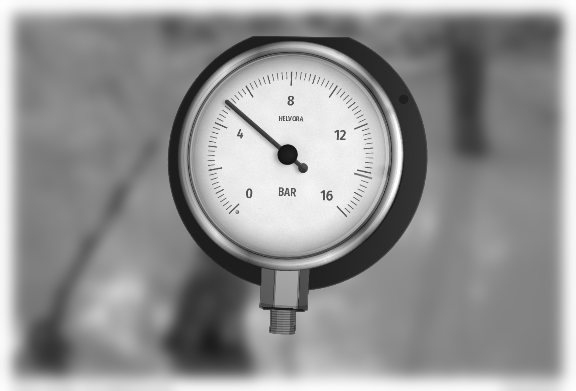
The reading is 5 bar
